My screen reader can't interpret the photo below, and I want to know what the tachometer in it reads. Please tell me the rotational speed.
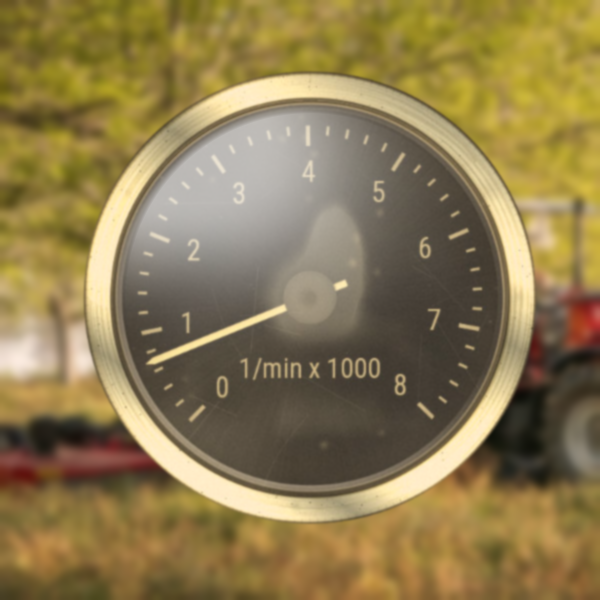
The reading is 700 rpm
